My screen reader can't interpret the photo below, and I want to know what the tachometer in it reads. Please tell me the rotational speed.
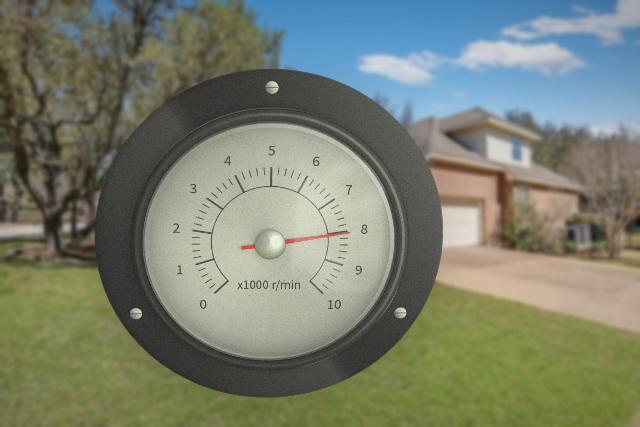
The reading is 8000 rpm
